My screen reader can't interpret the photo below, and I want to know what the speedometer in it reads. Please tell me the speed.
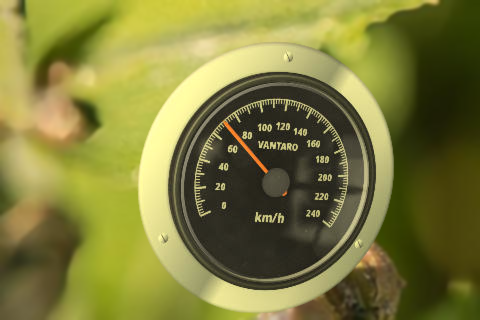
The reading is 70 km/h
